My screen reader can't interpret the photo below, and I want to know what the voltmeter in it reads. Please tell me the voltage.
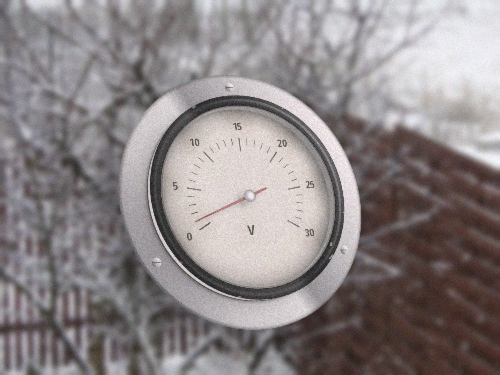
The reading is 1 V
